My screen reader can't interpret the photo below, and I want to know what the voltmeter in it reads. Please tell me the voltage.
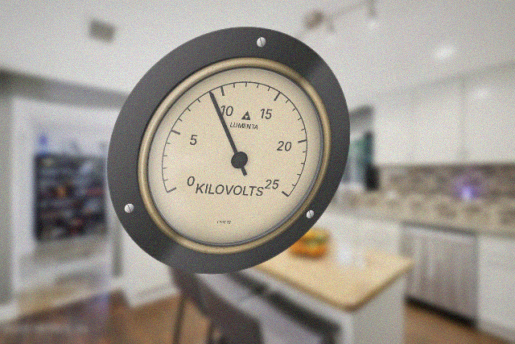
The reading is 9 kV
